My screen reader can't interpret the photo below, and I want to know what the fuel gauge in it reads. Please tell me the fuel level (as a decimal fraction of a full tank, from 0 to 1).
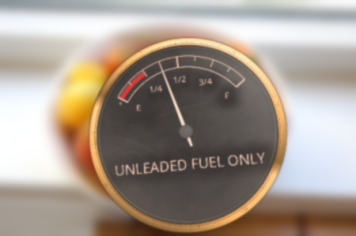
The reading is 0.375
